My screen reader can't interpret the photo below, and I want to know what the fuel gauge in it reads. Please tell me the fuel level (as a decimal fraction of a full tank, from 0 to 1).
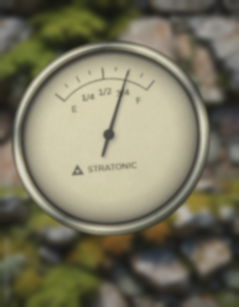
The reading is 0.75
